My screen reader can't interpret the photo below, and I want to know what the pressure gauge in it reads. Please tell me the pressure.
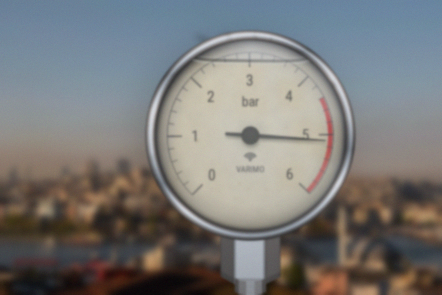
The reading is 5.1 bar
